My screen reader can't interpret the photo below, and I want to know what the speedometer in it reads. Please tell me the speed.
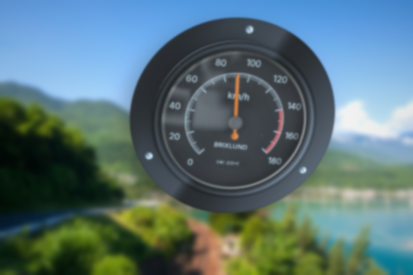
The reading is 90 km/h
